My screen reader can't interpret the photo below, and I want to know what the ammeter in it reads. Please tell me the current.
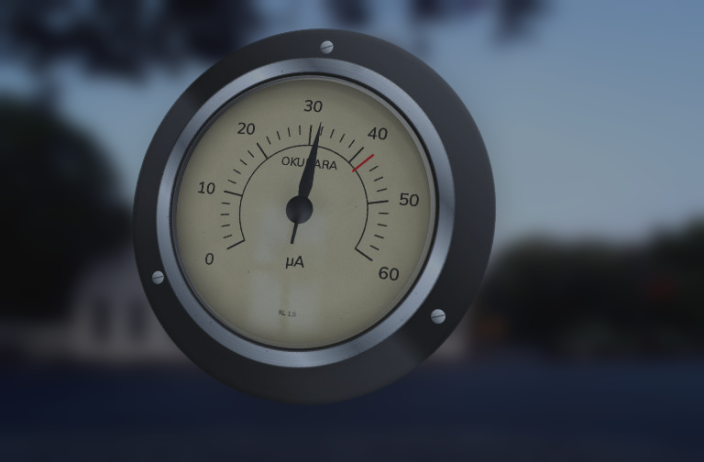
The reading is 32 µA
